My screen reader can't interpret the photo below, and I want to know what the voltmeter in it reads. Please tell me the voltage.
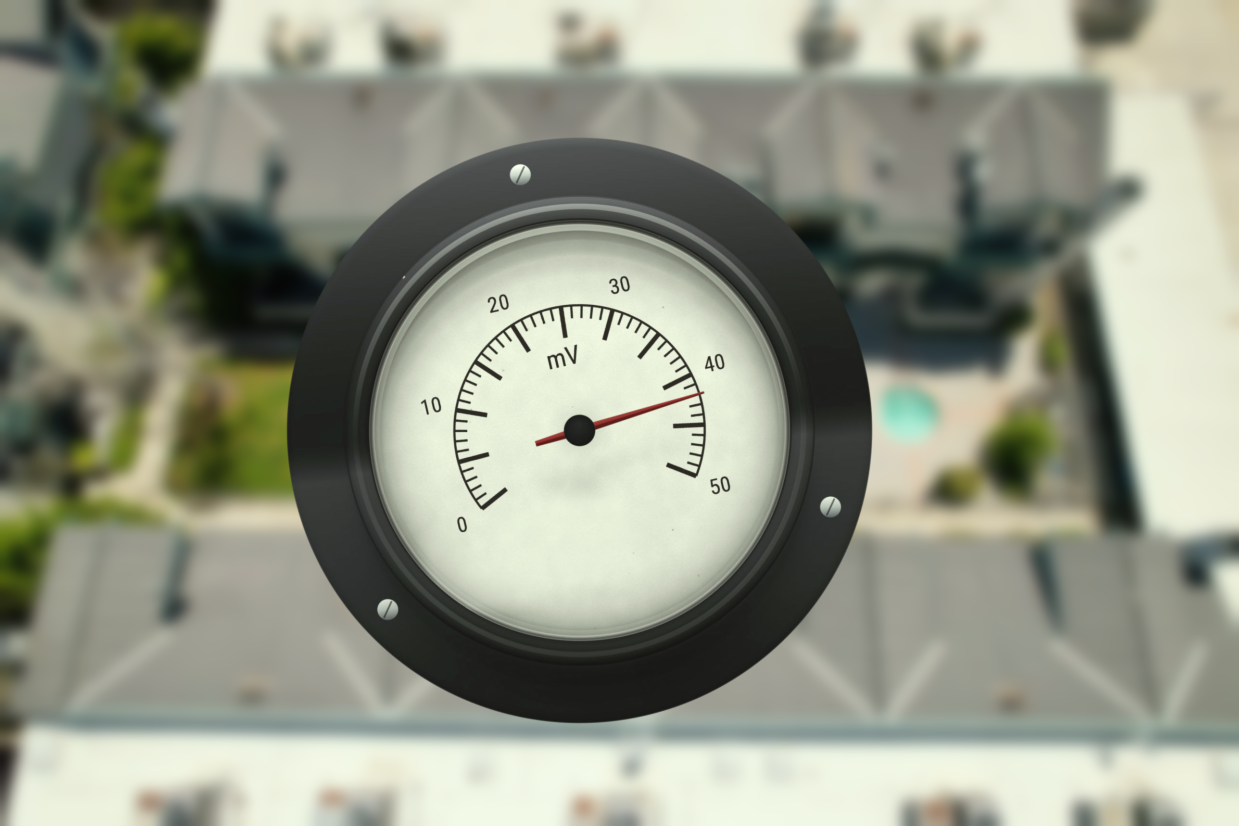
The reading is 42 mV
